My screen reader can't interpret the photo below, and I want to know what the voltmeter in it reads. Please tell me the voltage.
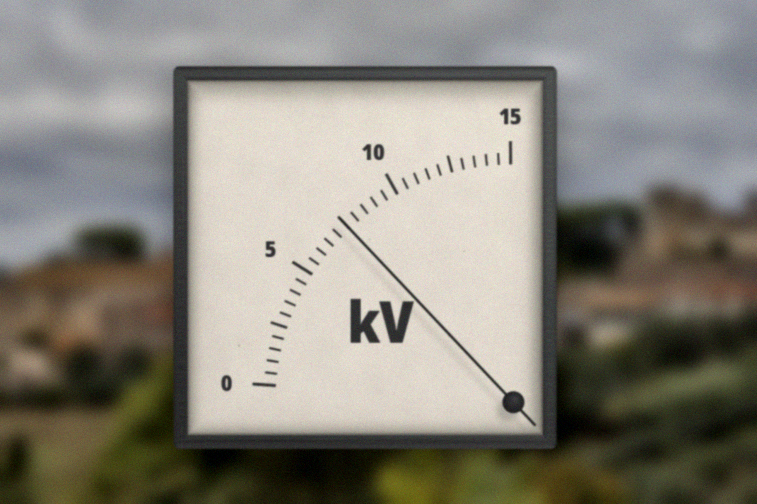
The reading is 7.5 kV
